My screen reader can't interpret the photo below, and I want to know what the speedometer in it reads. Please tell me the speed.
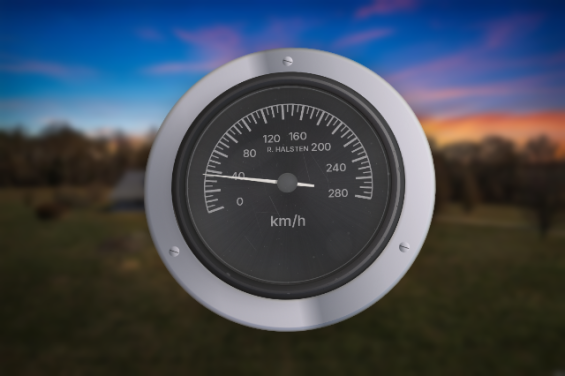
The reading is 35 km/h
